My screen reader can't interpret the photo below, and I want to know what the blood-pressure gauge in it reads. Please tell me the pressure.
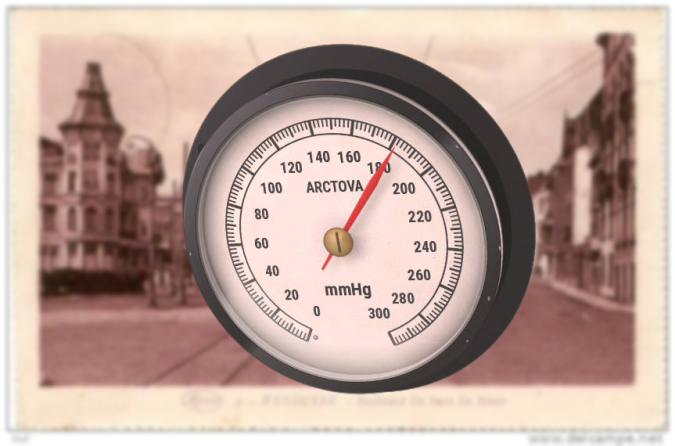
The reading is 182 mmHg
